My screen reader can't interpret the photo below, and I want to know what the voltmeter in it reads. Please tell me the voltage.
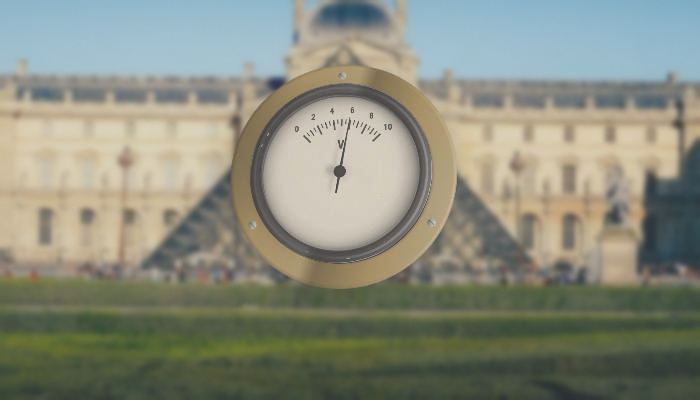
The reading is 6 V
